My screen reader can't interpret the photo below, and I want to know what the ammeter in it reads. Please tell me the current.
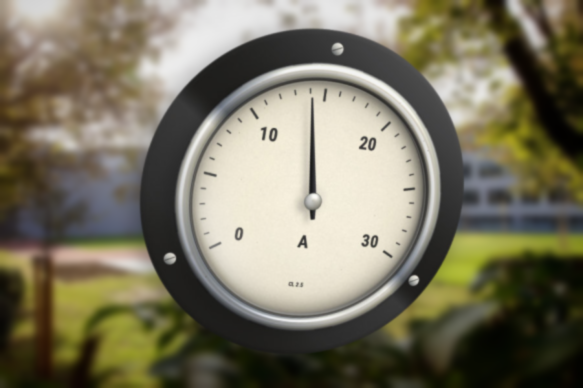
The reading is 14 A
